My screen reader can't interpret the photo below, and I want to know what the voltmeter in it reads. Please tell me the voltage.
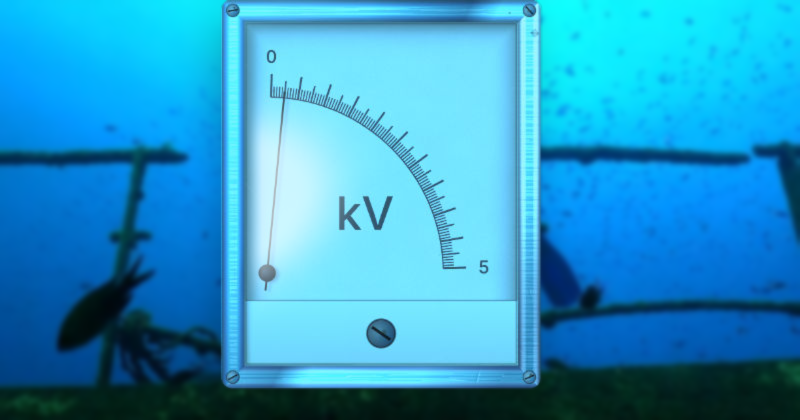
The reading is 0.25 kV
